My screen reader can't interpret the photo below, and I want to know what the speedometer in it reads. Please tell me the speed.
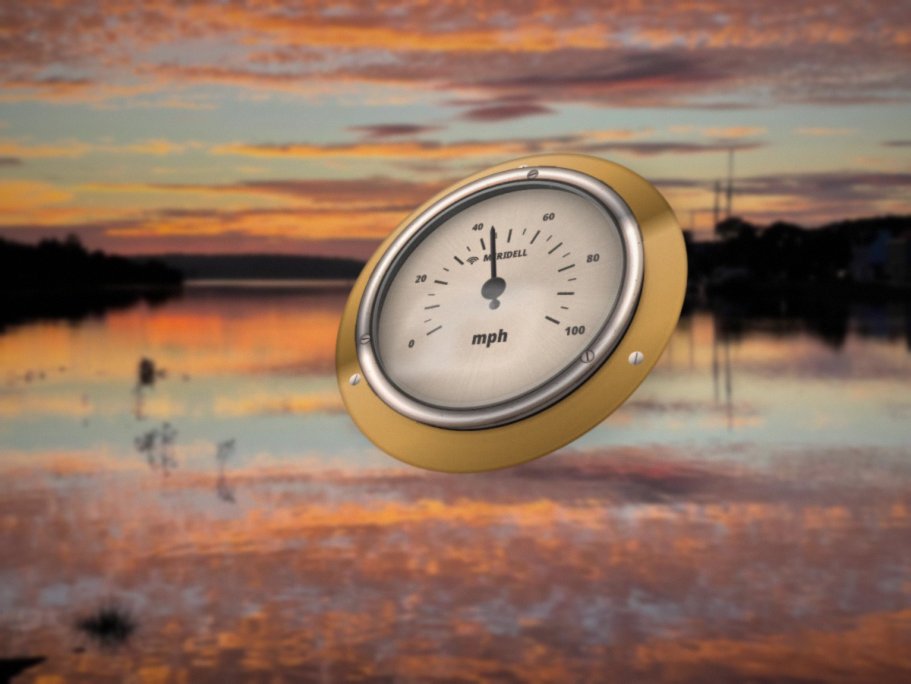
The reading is 45 mph
